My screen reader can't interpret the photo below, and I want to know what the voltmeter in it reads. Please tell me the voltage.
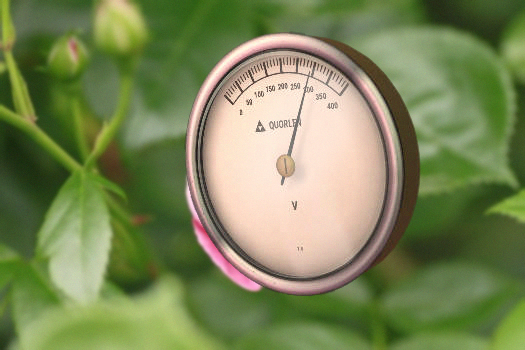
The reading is 300 V
